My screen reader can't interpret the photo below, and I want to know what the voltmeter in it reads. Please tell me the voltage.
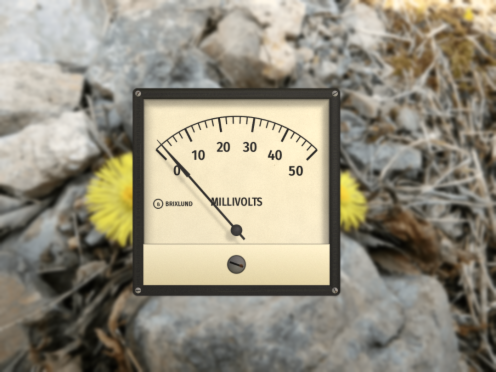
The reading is 2 mV
